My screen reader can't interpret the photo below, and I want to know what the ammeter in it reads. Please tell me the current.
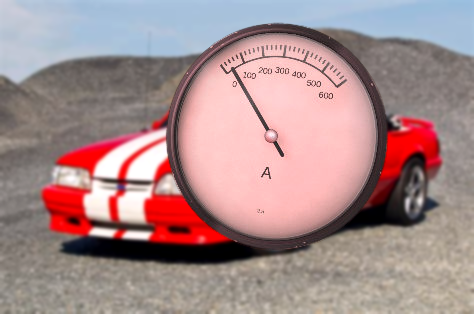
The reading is 40 A
